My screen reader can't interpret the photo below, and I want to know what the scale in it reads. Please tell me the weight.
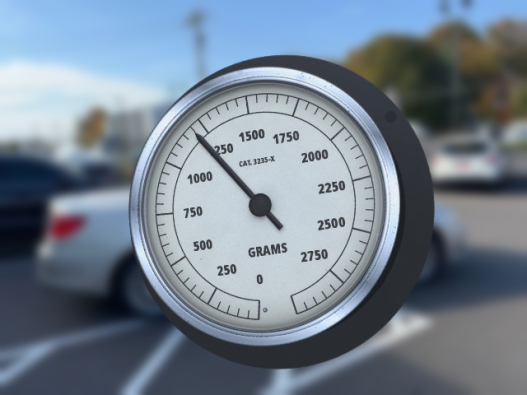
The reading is 1200 g
